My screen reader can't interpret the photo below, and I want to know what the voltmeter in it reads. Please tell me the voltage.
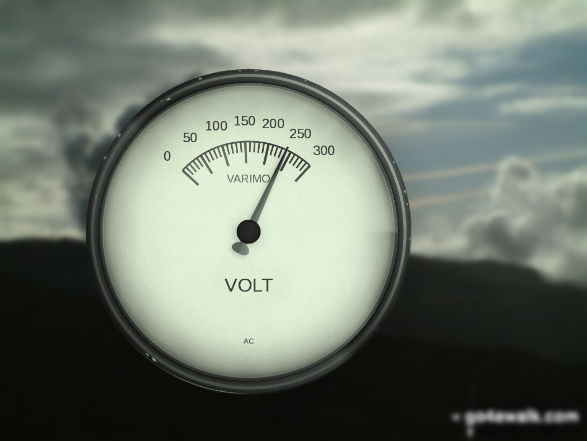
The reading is 240 V
